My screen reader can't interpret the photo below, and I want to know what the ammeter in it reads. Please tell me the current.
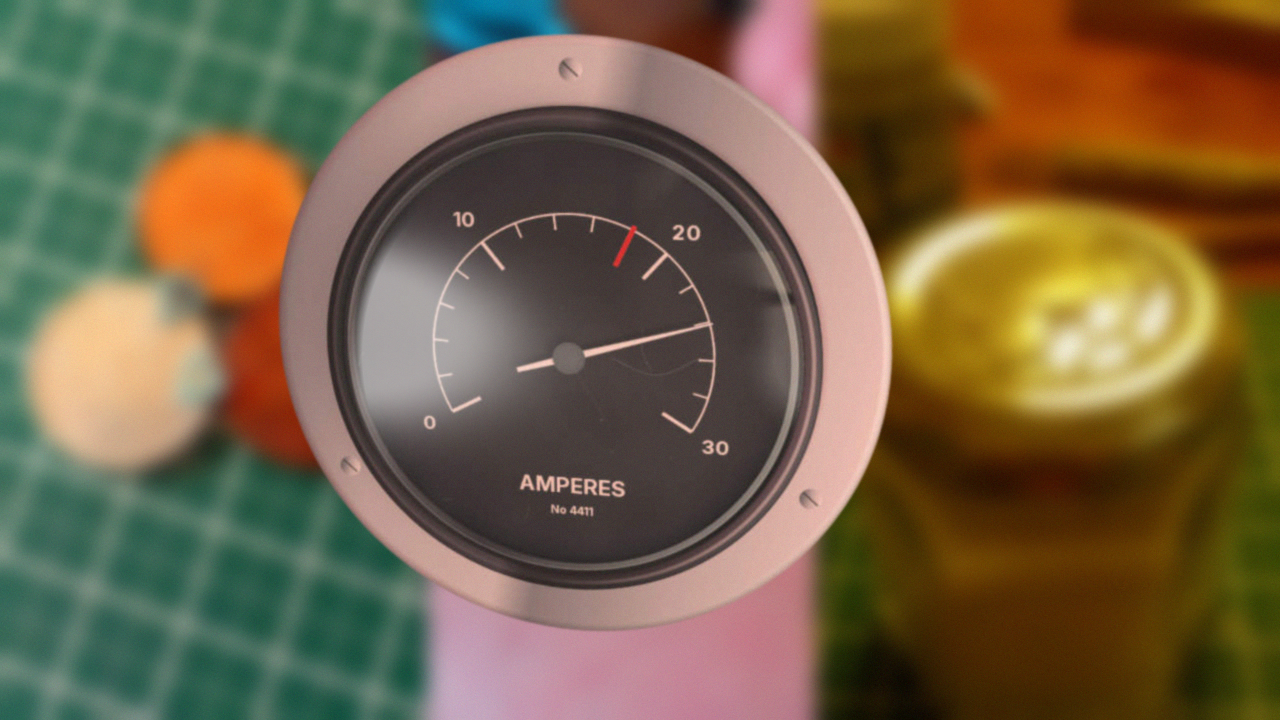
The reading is 24 A
